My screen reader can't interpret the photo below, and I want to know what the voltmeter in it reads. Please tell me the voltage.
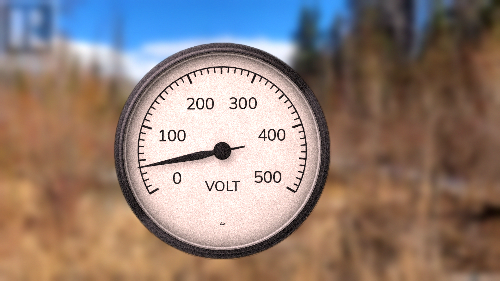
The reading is 40 V
